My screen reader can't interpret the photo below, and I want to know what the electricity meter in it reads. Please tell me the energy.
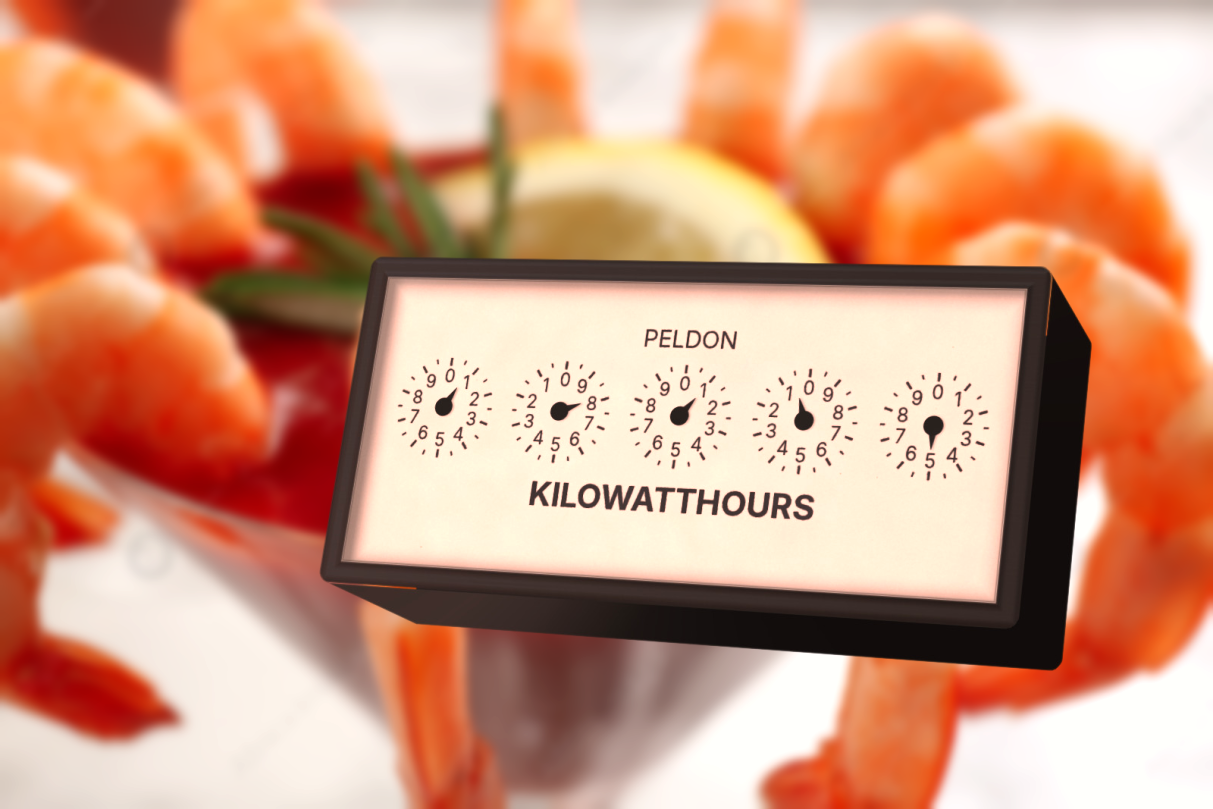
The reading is 8105 kWh
